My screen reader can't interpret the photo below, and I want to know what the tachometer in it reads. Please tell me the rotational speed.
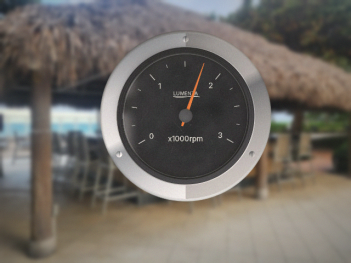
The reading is 1750 rpm
